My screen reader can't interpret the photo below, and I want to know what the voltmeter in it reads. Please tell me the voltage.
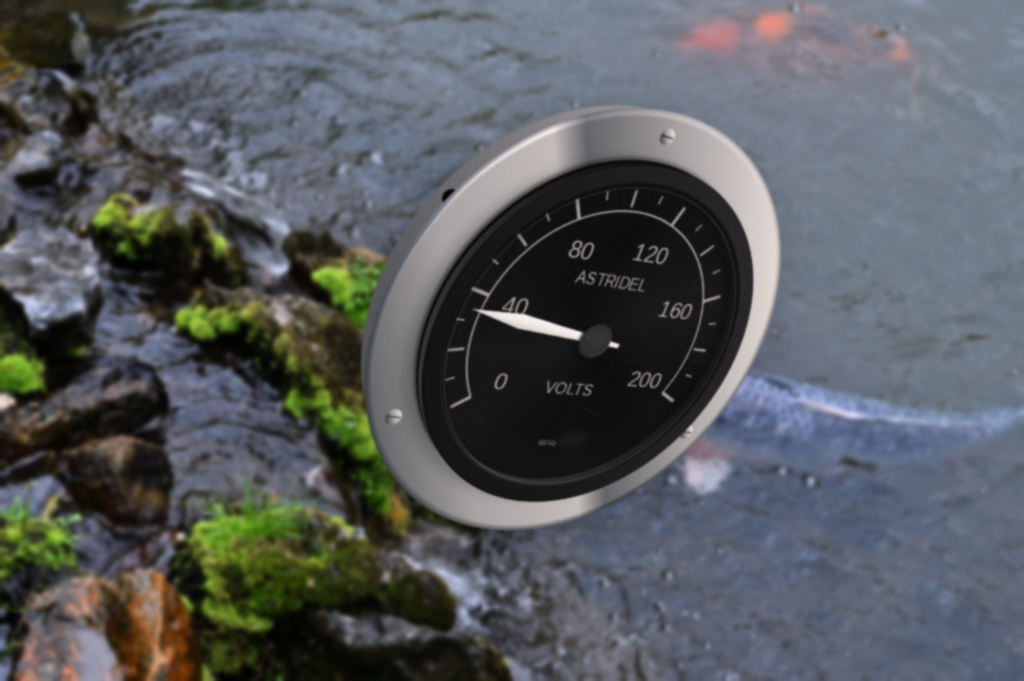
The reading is 35 V
